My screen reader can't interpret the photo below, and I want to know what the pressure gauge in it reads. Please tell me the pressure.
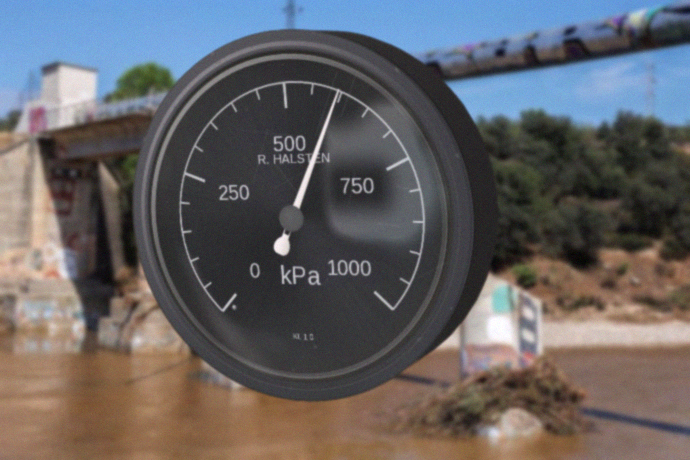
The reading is 600 kPa
